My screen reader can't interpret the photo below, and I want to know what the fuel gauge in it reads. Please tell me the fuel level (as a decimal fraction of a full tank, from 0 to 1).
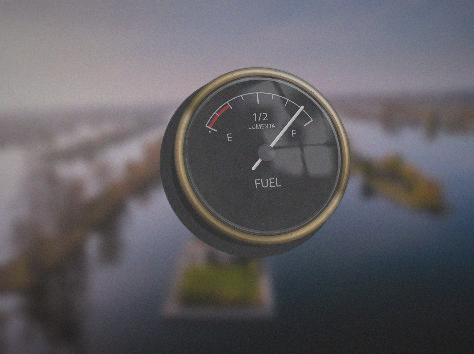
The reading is 0.875
